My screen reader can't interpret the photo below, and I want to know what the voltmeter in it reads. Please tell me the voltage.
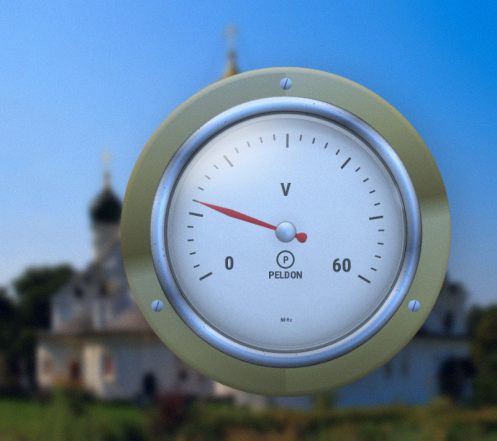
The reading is 12 V
